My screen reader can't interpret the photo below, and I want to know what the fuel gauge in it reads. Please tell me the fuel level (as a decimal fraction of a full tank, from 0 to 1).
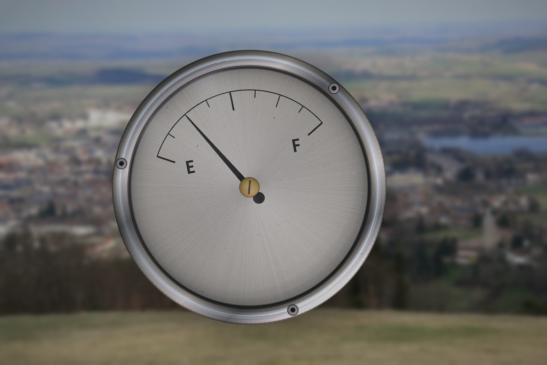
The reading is 0.25
